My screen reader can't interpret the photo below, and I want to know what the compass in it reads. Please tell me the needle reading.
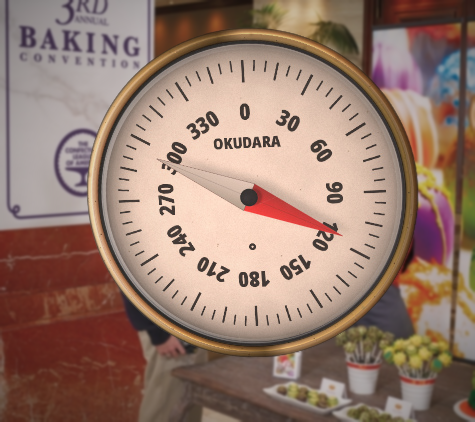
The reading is 115 °
